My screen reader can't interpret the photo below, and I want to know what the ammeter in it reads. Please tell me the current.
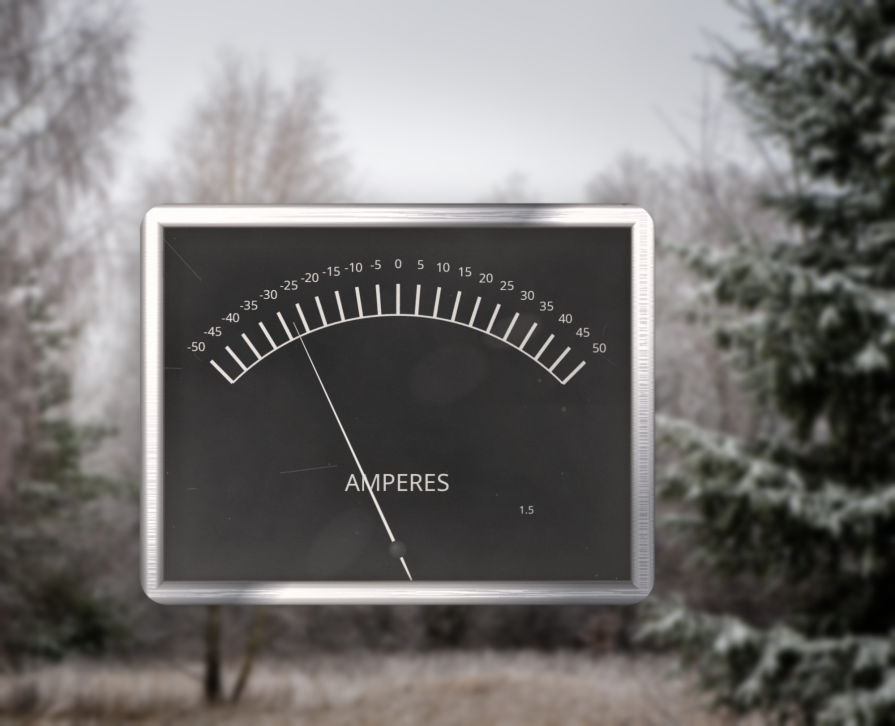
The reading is -27.5 A
